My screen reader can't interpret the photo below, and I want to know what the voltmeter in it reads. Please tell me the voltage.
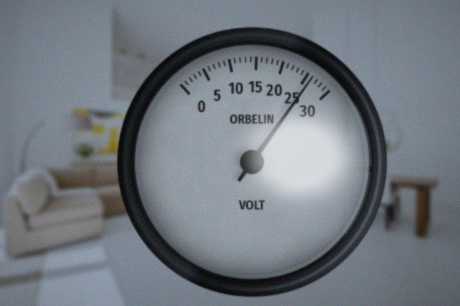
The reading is 26 V
